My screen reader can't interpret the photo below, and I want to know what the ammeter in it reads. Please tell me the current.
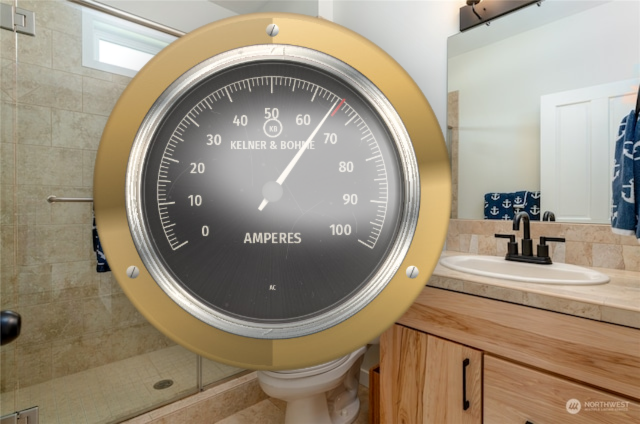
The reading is 65 A
